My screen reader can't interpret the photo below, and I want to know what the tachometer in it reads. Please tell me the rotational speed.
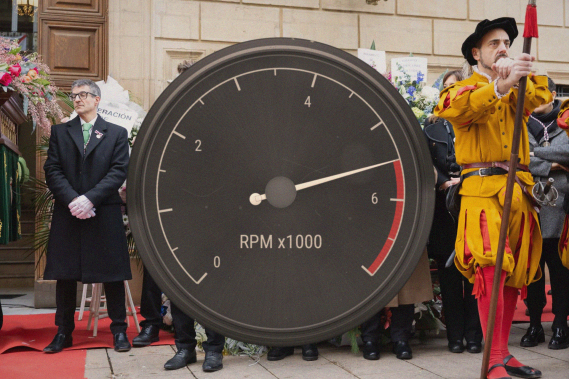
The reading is 5500 rpm
